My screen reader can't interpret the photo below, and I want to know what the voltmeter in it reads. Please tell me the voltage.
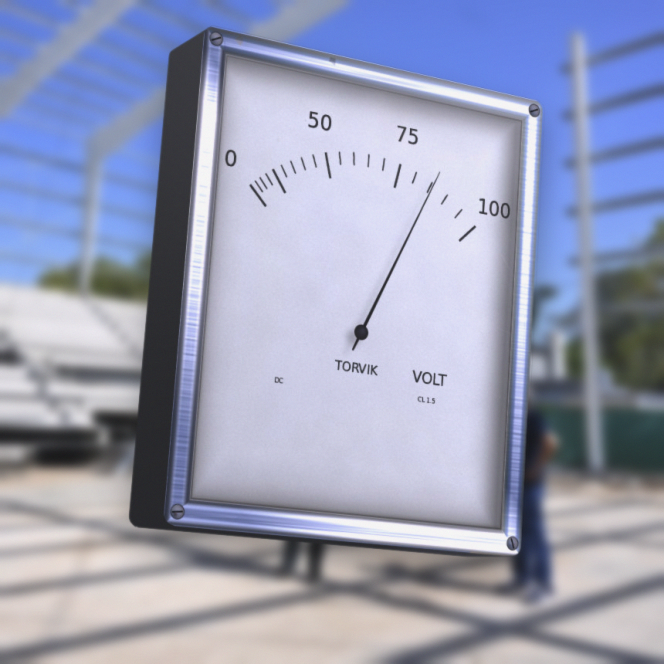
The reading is 85 V
